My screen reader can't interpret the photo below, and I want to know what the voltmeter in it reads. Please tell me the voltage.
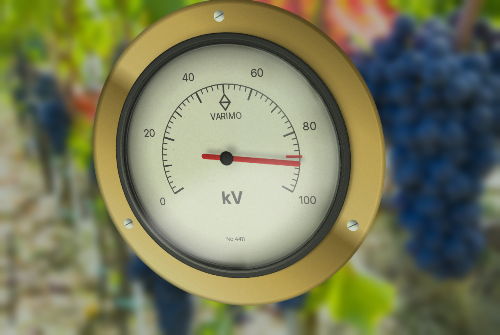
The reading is 90 kV
